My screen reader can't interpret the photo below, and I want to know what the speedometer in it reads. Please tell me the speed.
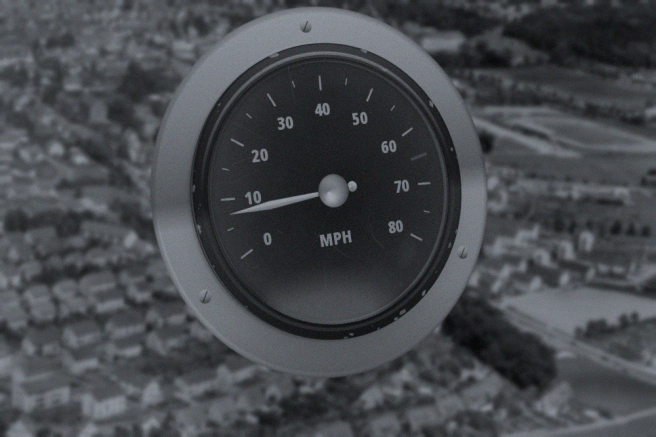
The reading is 7.5 mph
